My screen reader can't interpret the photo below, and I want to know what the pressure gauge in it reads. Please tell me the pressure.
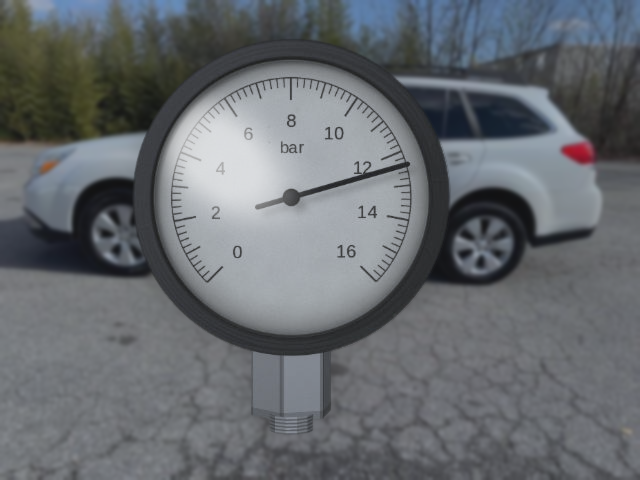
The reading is 12.4 bar
